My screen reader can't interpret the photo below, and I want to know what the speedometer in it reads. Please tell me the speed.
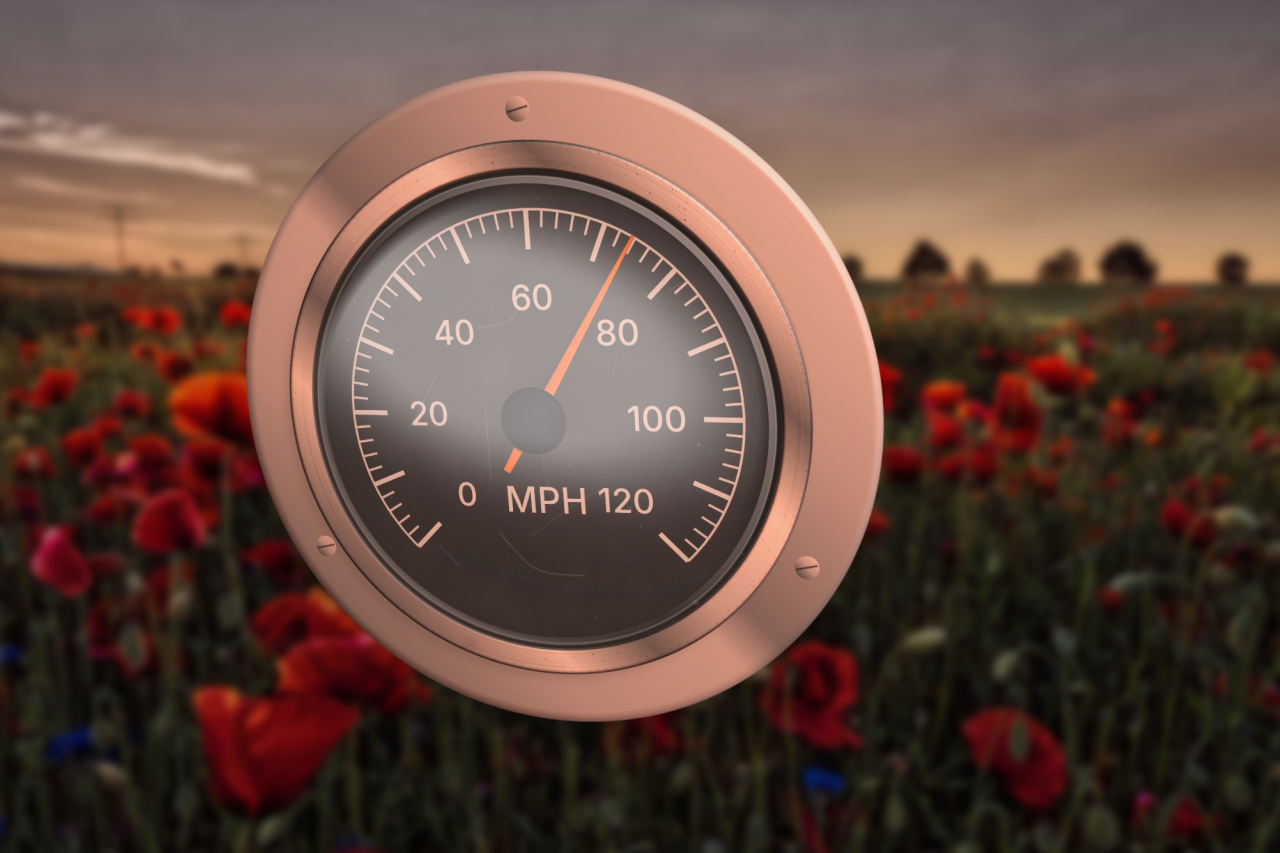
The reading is 74 mph
